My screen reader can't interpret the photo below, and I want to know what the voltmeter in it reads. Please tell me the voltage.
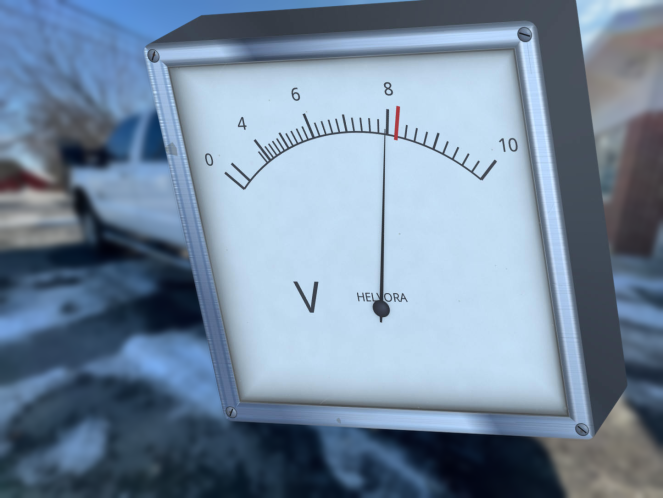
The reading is 8 V
